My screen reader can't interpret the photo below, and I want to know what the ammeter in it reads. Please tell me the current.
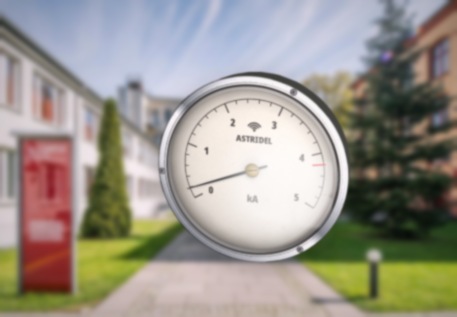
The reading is 0.2 kA
